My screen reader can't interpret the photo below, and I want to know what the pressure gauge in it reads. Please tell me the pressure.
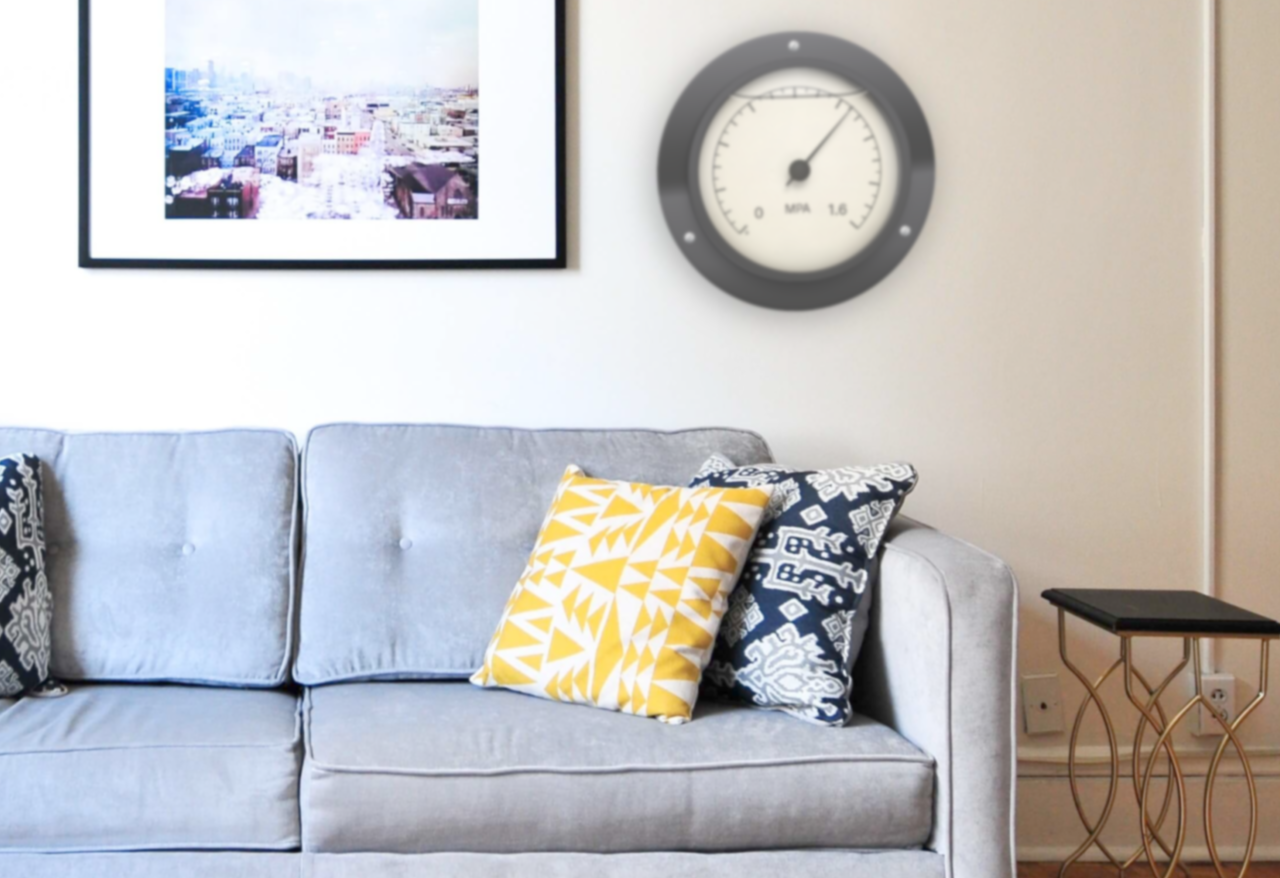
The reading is 1.05 MPa
